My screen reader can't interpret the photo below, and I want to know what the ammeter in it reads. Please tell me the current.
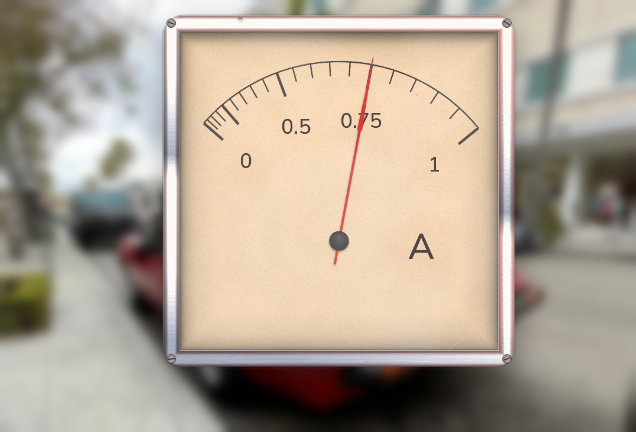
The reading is 0.75 A
